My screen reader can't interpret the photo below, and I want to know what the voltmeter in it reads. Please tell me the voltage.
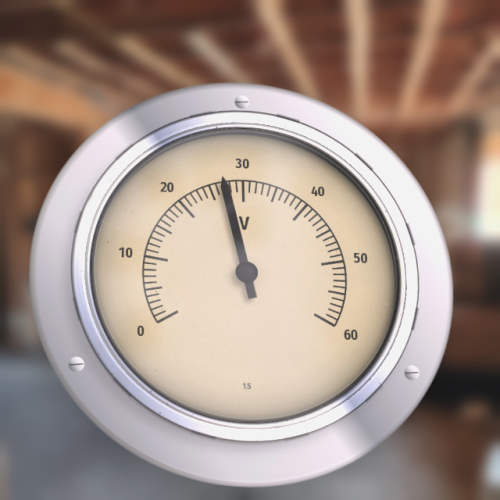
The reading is 27 V
